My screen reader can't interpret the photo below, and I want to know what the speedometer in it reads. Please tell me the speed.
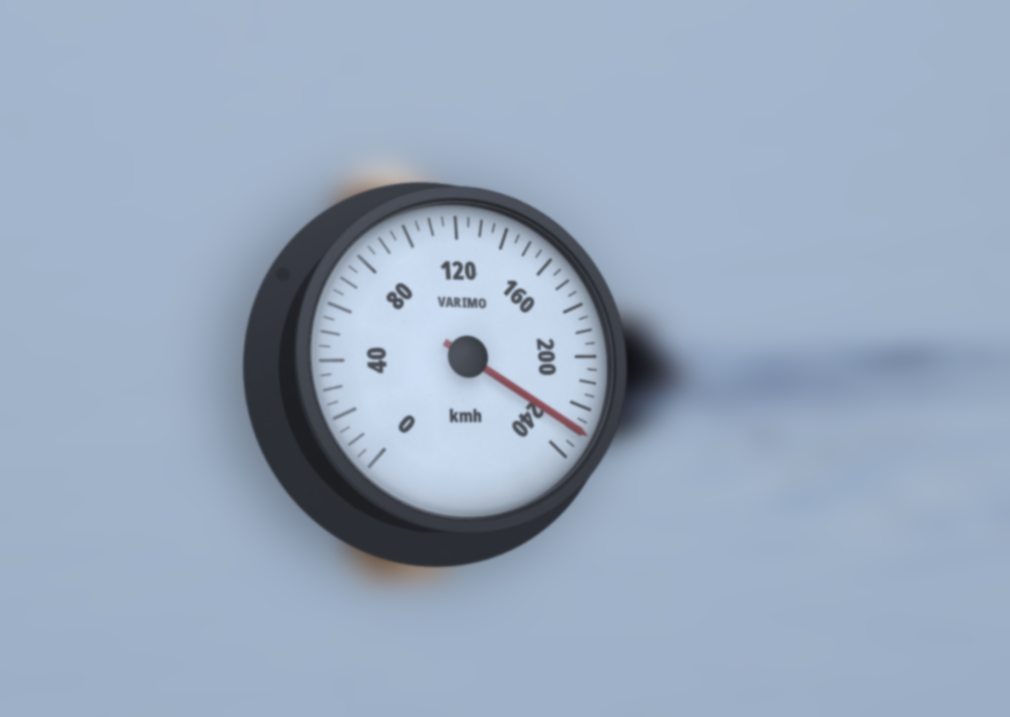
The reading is 230 km/h
